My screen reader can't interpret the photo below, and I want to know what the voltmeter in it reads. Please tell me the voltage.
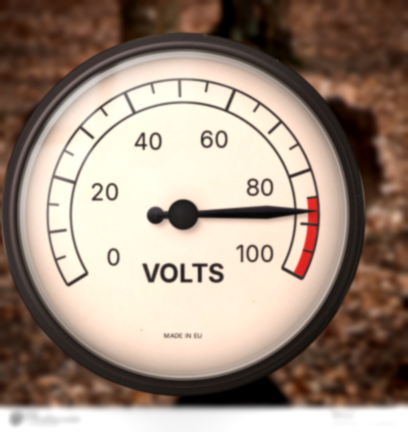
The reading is 87.5 V
